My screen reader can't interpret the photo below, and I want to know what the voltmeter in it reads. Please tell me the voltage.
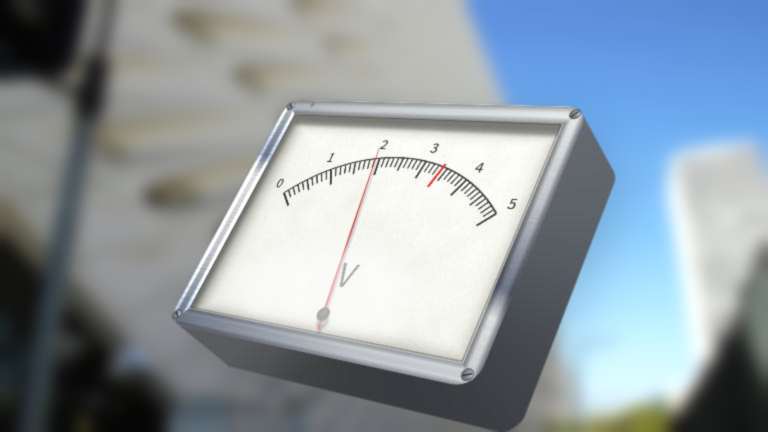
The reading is 2 V
